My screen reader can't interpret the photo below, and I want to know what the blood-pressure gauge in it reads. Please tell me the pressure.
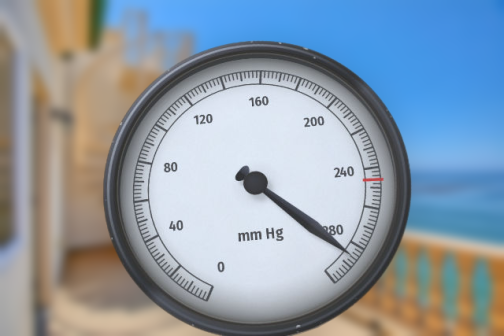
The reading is 286 mmHg
